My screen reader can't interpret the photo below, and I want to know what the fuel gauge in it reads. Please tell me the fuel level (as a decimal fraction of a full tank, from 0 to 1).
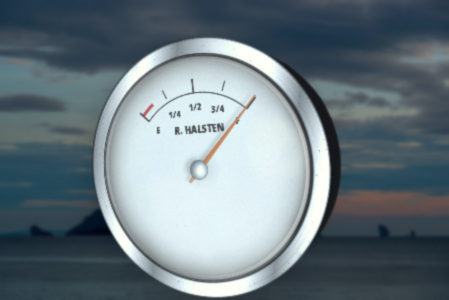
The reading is 1
